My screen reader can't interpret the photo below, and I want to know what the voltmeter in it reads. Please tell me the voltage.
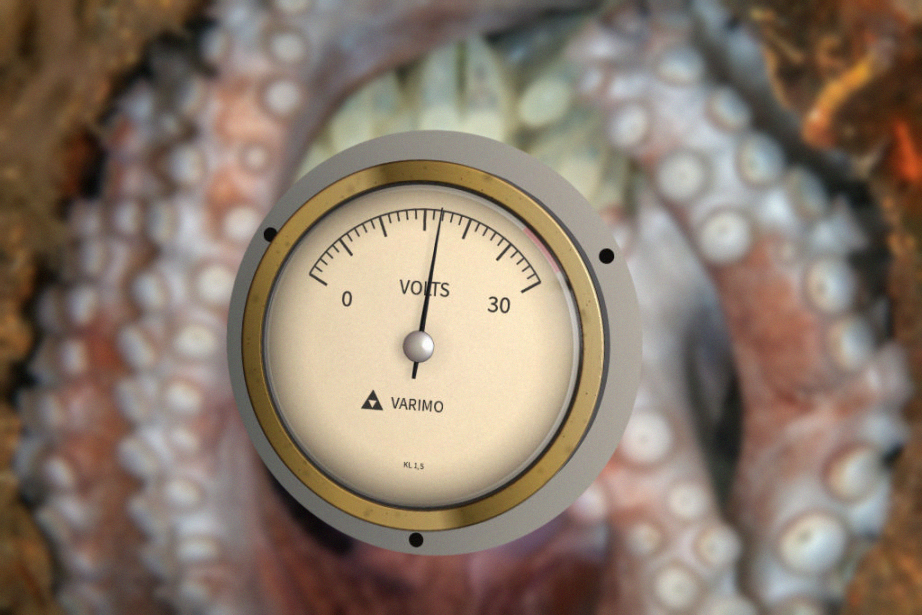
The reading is 17 V
